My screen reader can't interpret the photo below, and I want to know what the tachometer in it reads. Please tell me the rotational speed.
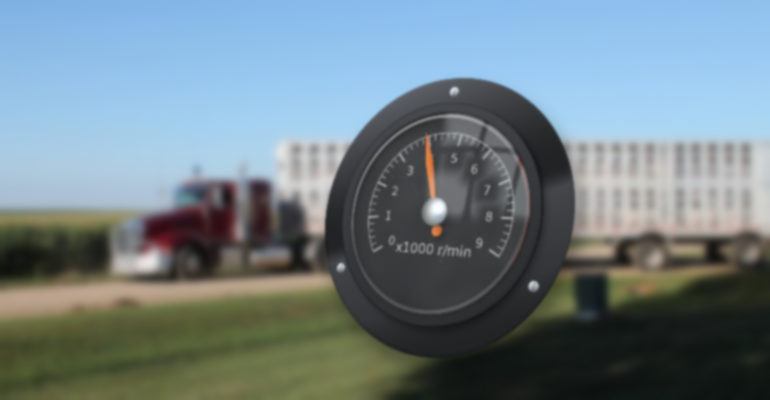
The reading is 4000 rpm
